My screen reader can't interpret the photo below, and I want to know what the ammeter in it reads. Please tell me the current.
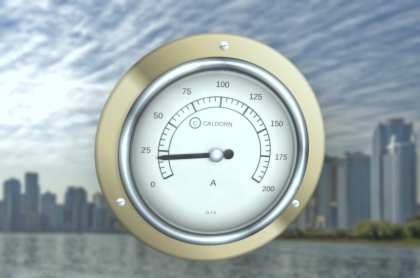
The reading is 20 A
